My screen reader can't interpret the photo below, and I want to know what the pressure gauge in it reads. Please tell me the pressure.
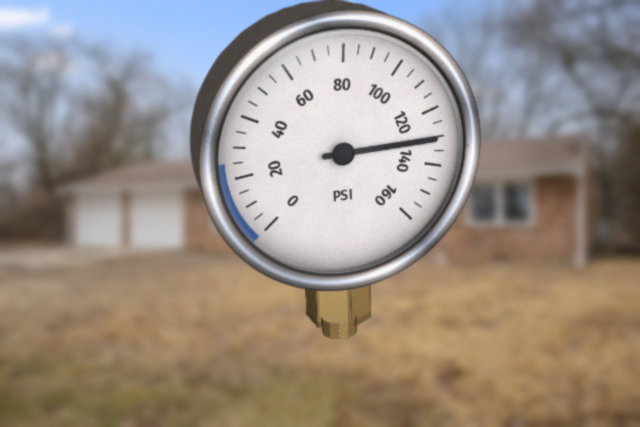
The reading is 130 psi
